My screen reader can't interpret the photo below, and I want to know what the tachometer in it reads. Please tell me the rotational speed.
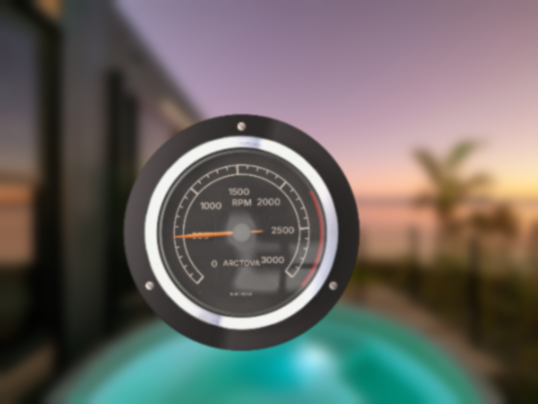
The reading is 500 rpm
